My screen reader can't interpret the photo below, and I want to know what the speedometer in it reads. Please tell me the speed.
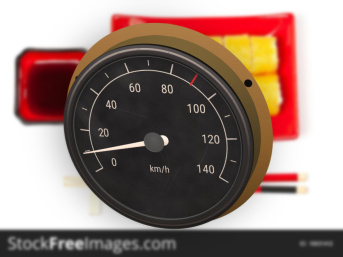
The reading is 10 km/h
